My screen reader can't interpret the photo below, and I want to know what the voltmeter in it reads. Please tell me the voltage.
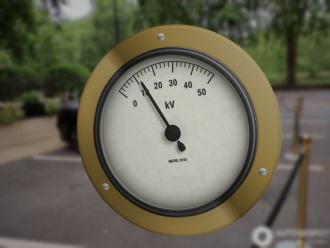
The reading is 12 kV
